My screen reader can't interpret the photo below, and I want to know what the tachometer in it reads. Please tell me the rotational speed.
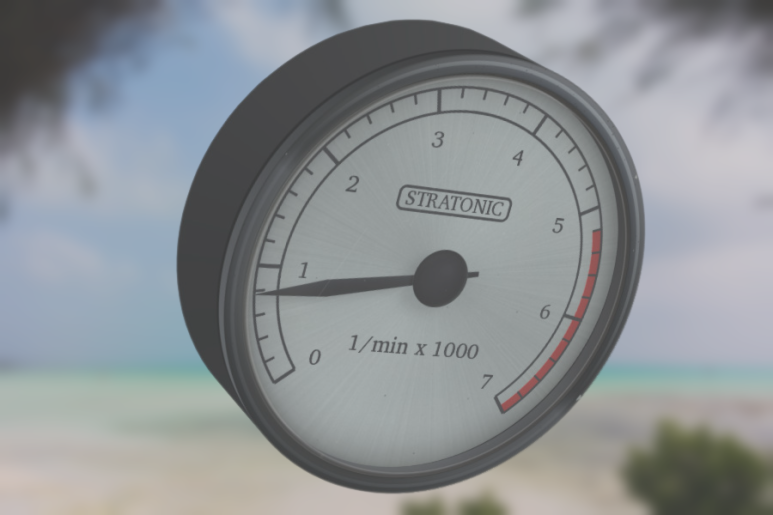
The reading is 800 rpm
